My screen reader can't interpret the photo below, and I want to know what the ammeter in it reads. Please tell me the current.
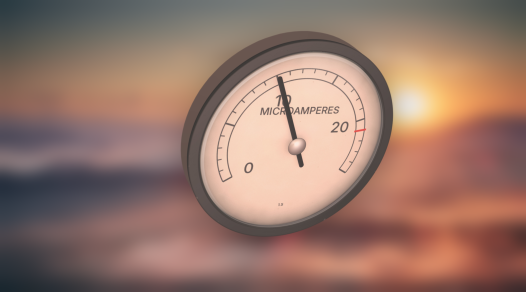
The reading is 10 µA
